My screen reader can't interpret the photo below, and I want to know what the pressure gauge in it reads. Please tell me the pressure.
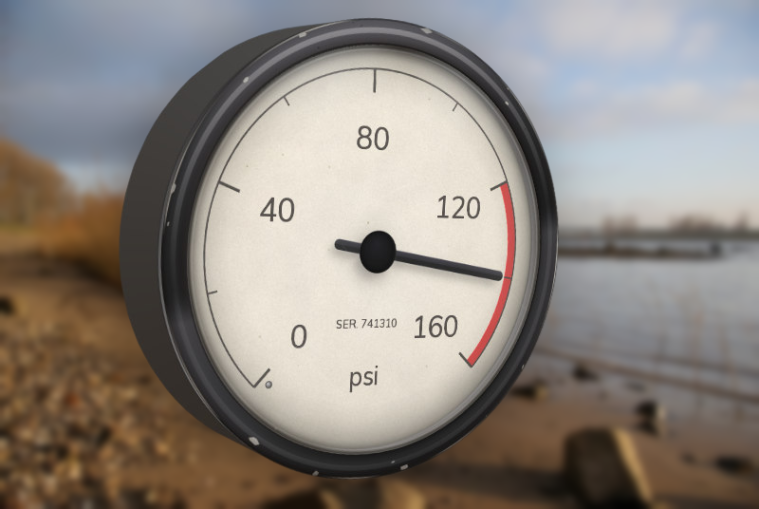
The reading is 140 psi
